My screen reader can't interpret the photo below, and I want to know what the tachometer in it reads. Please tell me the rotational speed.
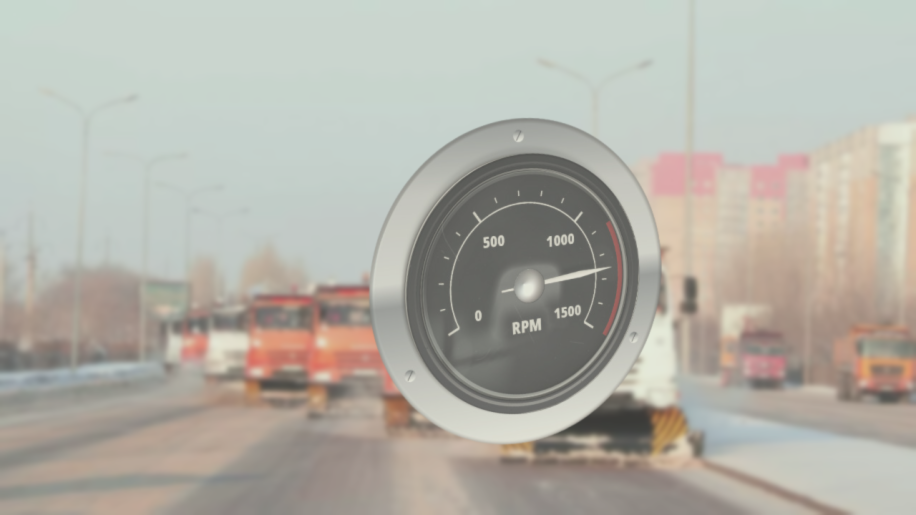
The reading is 1250 rpm
